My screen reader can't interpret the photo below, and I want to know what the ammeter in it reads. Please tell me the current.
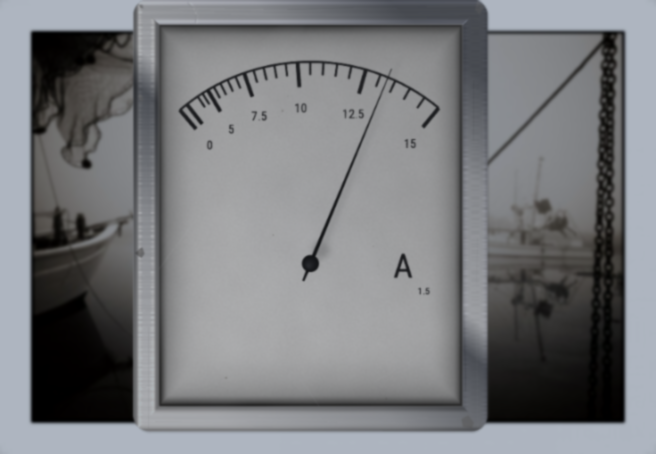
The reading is 13.25 A
